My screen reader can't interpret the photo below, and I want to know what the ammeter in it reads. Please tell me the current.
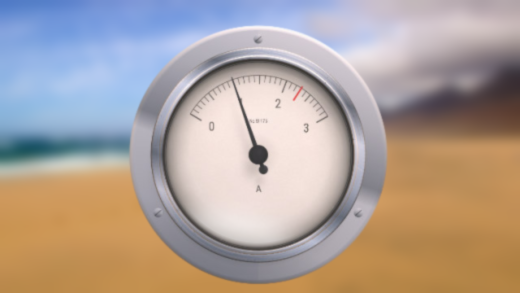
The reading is 1 A
